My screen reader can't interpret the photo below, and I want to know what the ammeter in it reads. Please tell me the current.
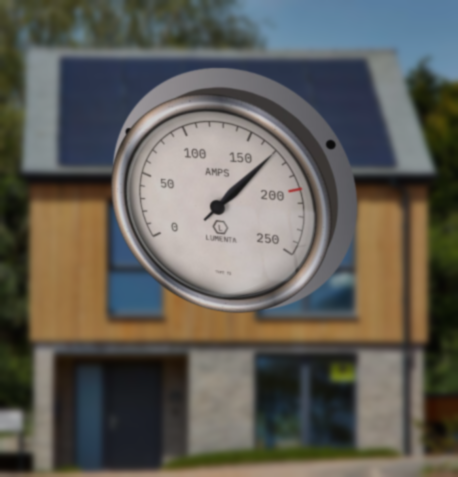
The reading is 170 A
